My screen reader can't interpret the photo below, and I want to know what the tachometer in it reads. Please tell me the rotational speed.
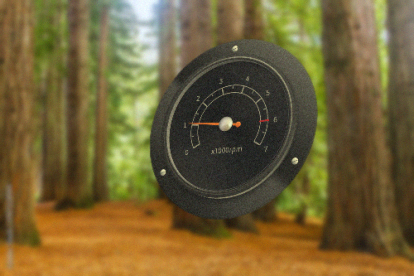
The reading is 1000 rpm
